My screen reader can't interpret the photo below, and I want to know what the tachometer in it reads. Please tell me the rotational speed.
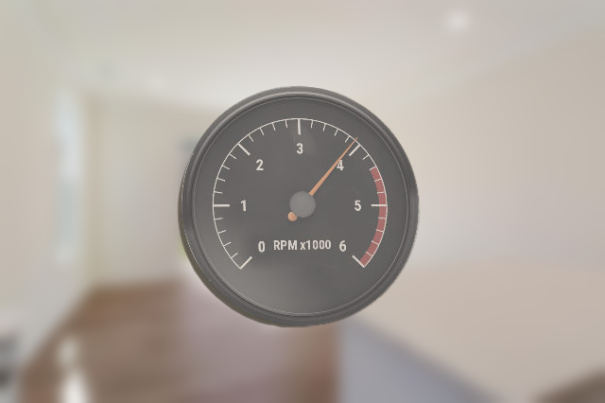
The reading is 3900 rpm
